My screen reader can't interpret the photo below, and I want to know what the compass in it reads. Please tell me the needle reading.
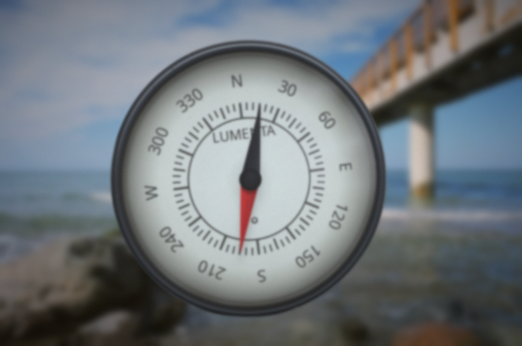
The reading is 195 °
